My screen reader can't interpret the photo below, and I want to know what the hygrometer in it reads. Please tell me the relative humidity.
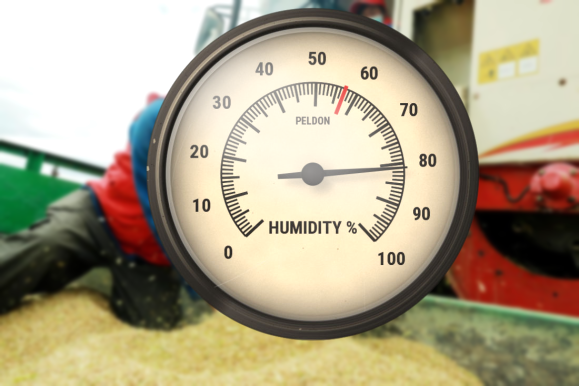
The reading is 81 %
